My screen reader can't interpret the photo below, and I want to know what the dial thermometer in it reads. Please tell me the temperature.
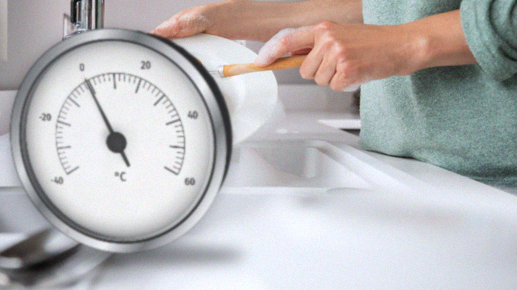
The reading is 0 °C
